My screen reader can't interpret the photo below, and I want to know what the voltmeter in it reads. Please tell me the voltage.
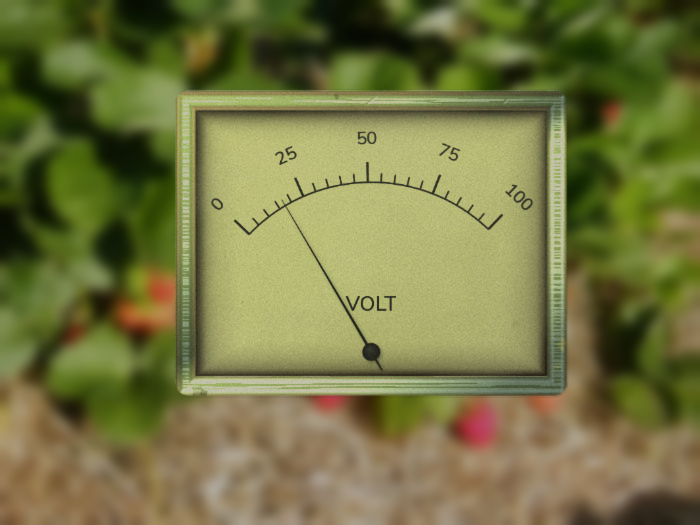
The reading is 17.5 V
